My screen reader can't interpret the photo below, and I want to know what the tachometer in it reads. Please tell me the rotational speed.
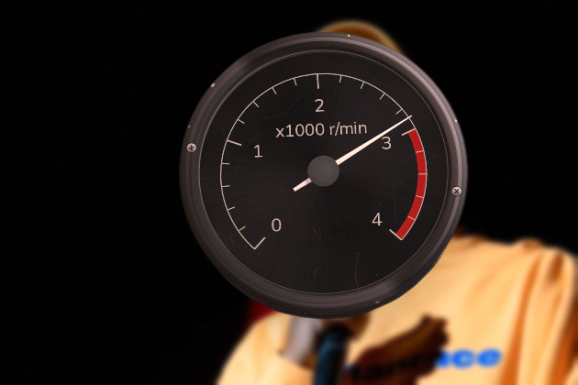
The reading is 2900 rpm
